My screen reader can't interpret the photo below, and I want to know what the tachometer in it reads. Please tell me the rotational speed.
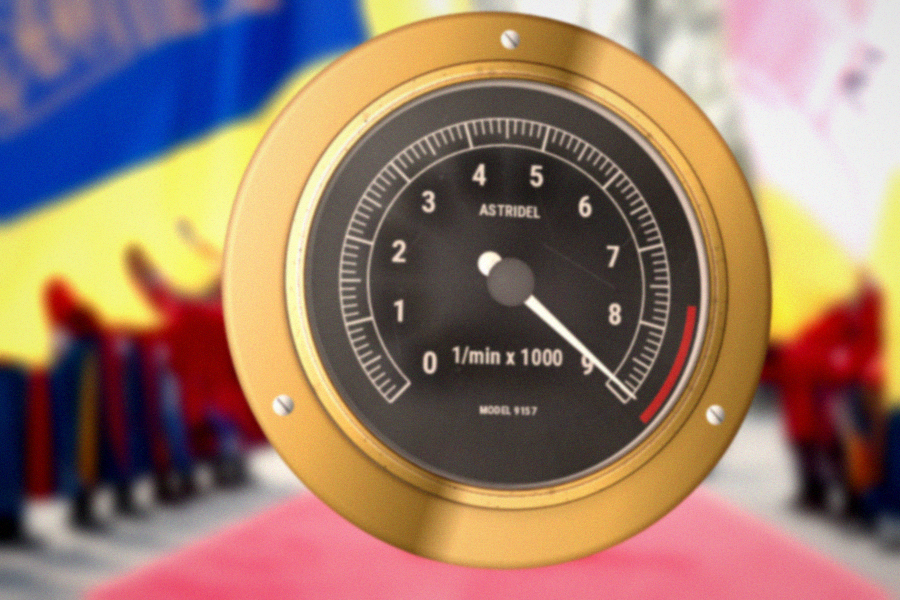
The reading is 8900 rpm
